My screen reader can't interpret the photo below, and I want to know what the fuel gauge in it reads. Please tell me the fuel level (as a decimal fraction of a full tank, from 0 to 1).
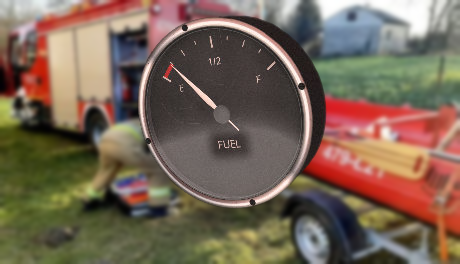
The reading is 0.125
